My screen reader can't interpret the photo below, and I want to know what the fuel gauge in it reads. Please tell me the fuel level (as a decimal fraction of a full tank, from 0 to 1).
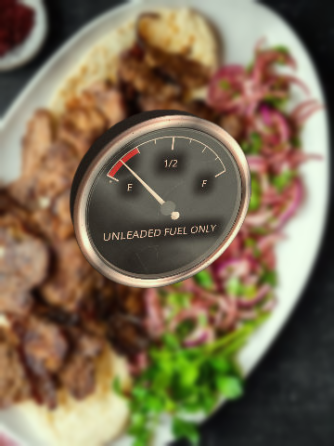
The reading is 0.125
